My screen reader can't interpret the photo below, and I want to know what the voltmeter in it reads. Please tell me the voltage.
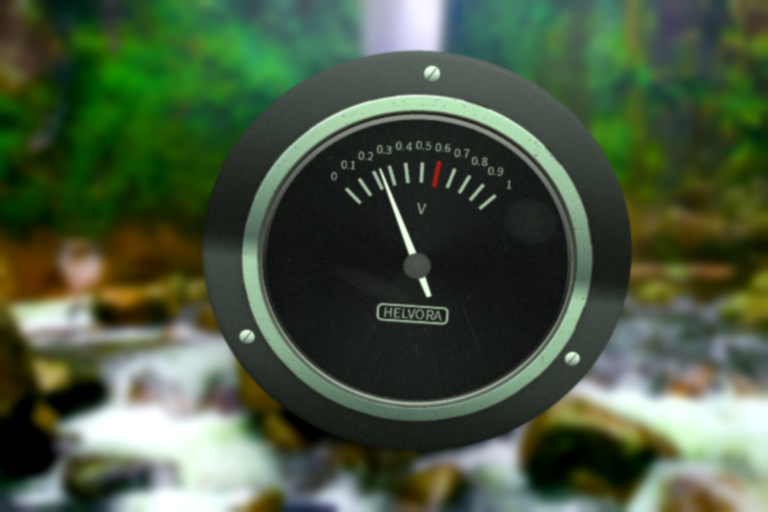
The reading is 0.25 V
